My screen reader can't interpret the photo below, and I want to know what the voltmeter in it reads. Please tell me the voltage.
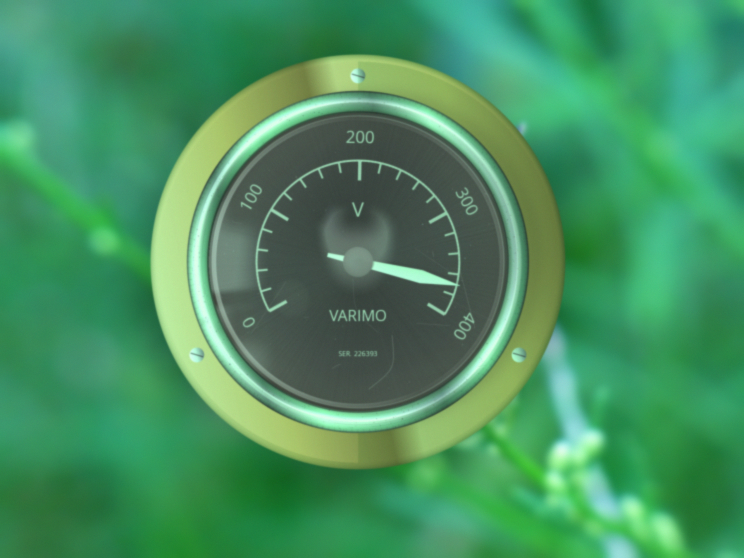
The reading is 370 V
